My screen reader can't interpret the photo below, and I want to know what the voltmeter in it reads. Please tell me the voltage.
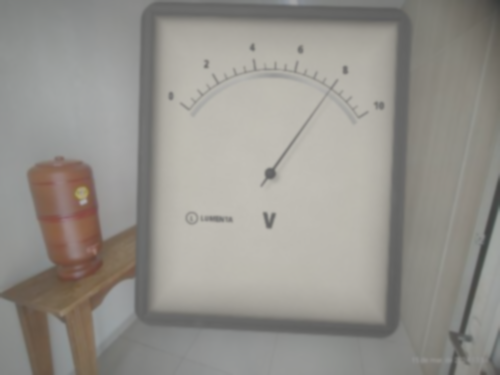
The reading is 8 V
